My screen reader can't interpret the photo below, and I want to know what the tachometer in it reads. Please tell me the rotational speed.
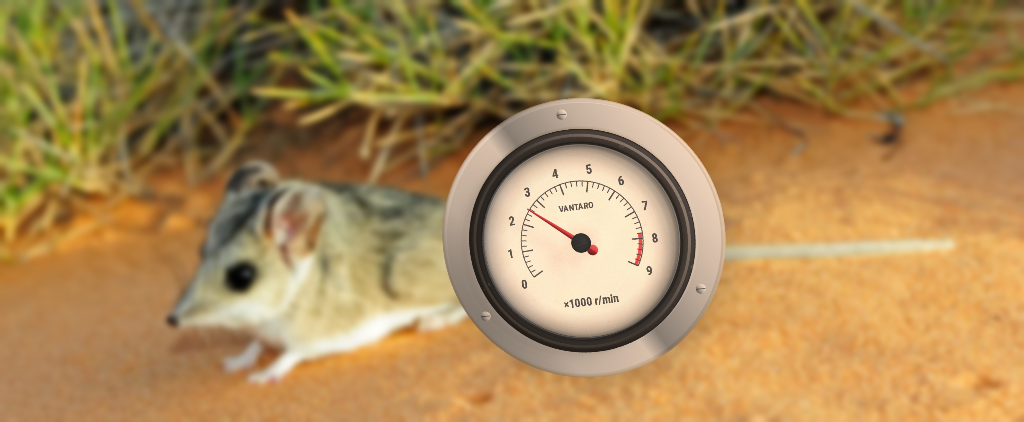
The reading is 2600 rpm
